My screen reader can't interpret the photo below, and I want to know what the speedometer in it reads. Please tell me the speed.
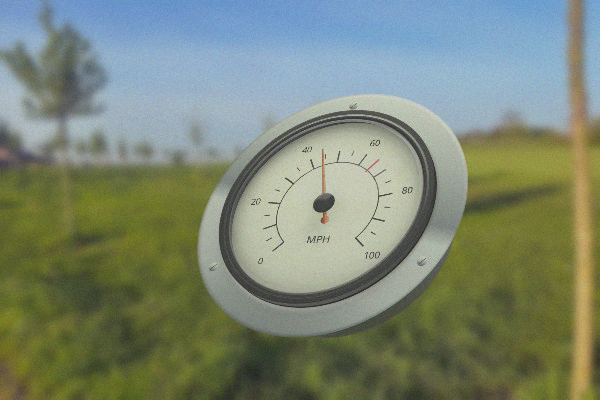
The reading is 45 mph
